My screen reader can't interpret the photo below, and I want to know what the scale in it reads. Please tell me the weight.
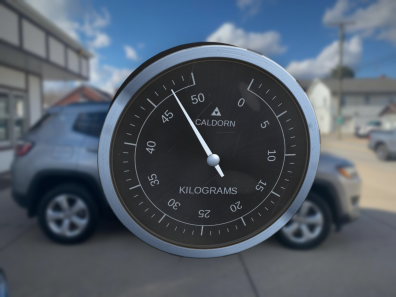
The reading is 47.5 kg
